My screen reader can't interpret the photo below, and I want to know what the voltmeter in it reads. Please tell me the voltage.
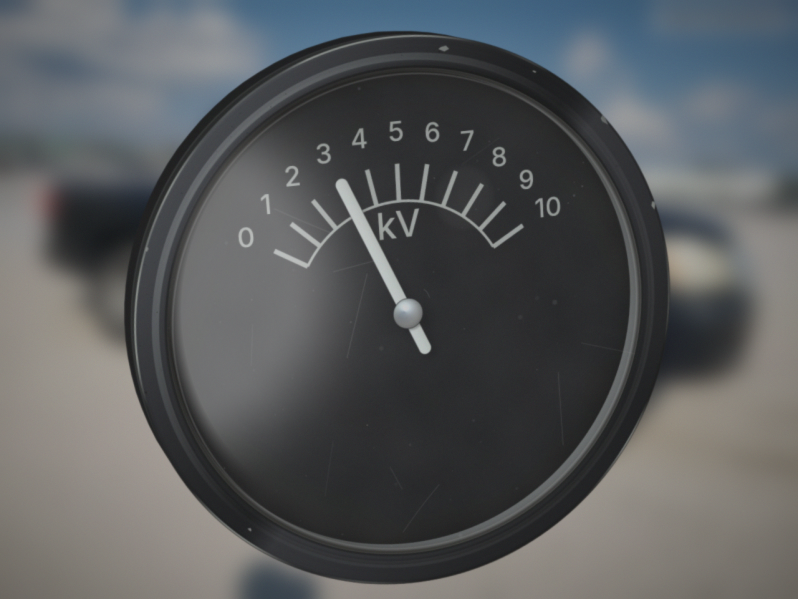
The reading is 3 kV
